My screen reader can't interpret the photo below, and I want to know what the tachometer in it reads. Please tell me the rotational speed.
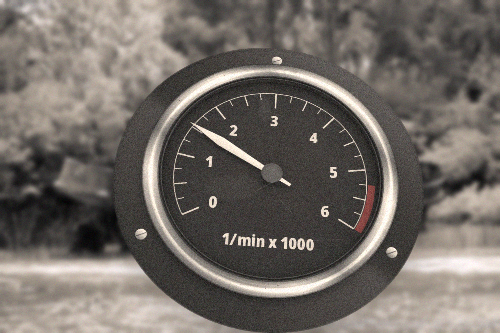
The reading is 1500 rpm
